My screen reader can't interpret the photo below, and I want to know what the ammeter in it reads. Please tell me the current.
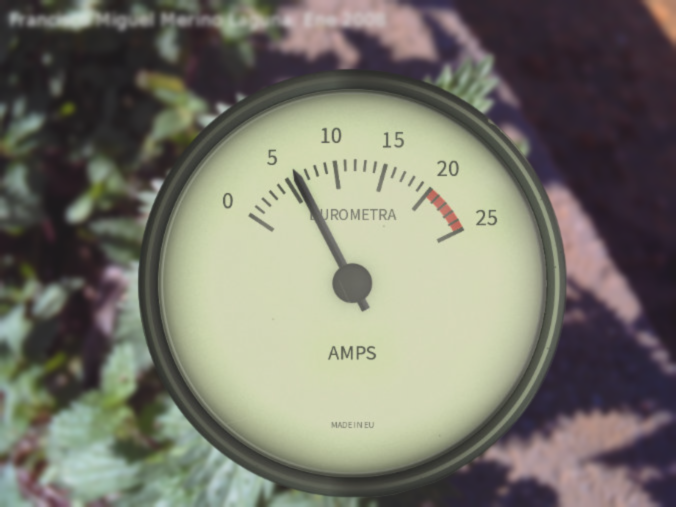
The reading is 6 A
